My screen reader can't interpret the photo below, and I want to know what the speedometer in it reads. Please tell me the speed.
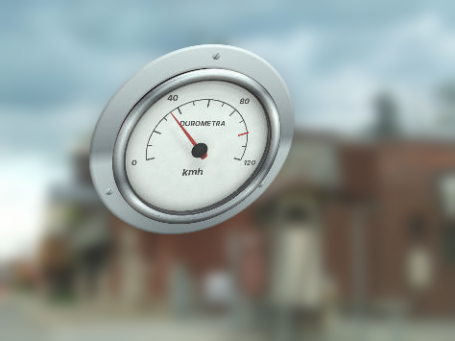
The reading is 35 km/h
